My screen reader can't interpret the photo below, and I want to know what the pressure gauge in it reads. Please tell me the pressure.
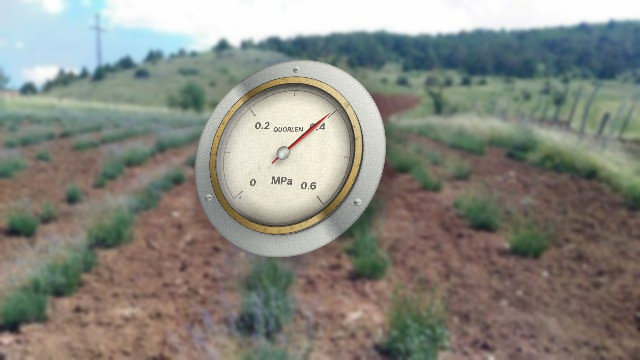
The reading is 0.4 MPa
